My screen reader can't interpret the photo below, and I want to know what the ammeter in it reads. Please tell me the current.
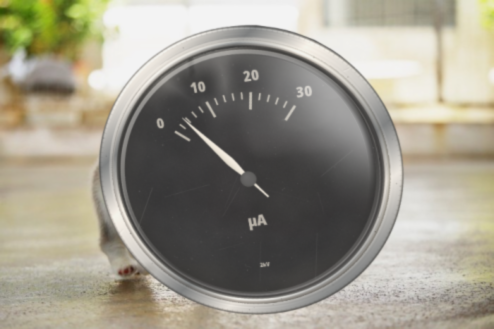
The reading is 4 µA
